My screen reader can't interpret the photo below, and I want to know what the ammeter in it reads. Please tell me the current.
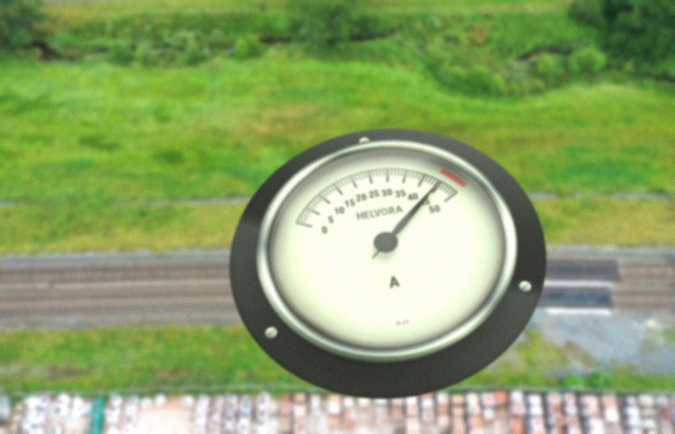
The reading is 45 A
